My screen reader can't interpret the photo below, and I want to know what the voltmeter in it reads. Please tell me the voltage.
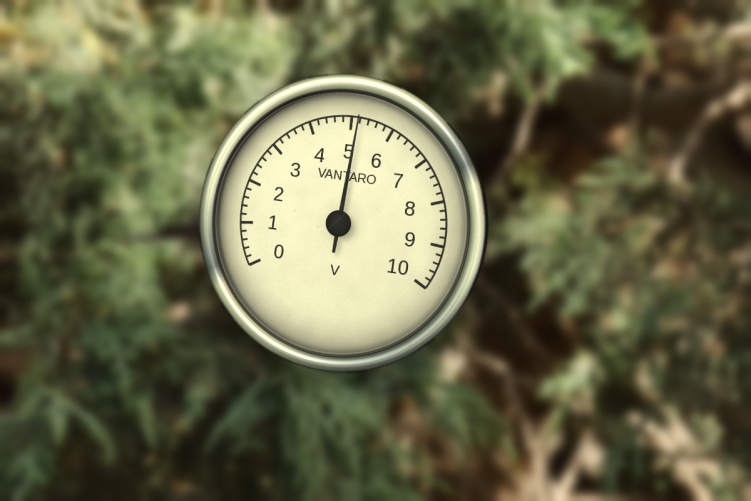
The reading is 5.2 V
